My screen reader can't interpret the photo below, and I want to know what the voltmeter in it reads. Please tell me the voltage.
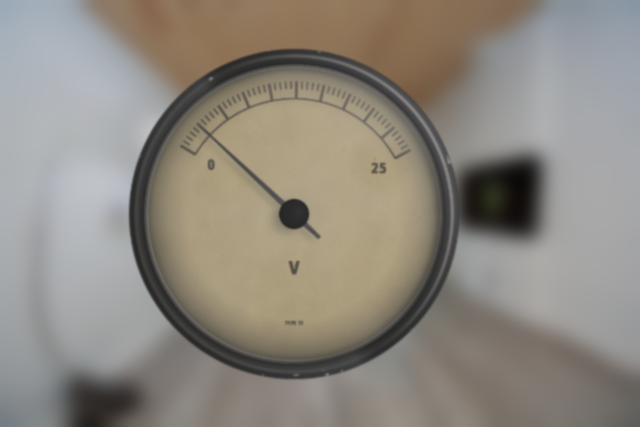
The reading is 2.5 V
